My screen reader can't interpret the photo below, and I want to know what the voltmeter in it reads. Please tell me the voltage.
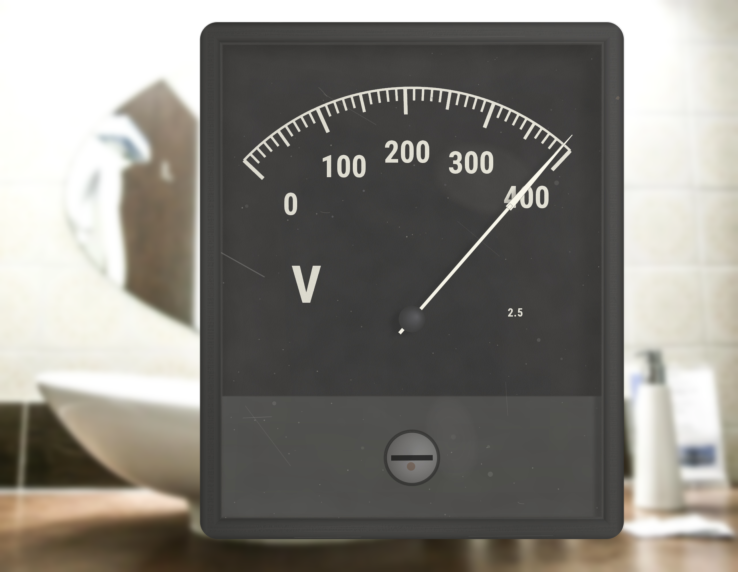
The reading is 390 V
